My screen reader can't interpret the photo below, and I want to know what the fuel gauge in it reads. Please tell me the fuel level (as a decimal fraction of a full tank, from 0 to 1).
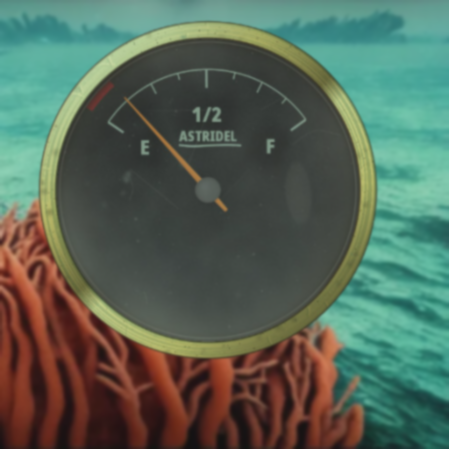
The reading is 0.125
